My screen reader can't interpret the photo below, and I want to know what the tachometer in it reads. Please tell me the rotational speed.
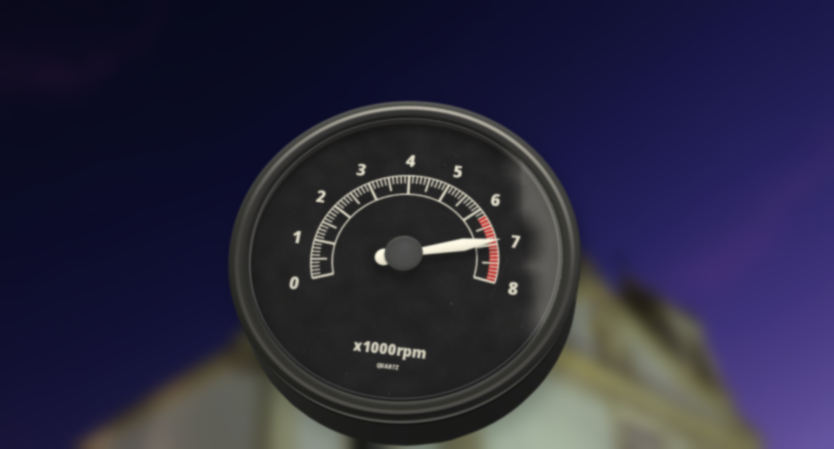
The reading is 7000 rpm
